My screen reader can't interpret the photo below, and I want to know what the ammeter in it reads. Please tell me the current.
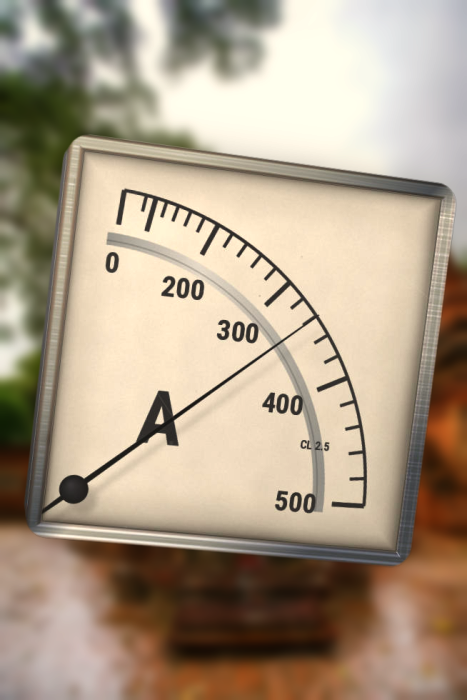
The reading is 340 A
